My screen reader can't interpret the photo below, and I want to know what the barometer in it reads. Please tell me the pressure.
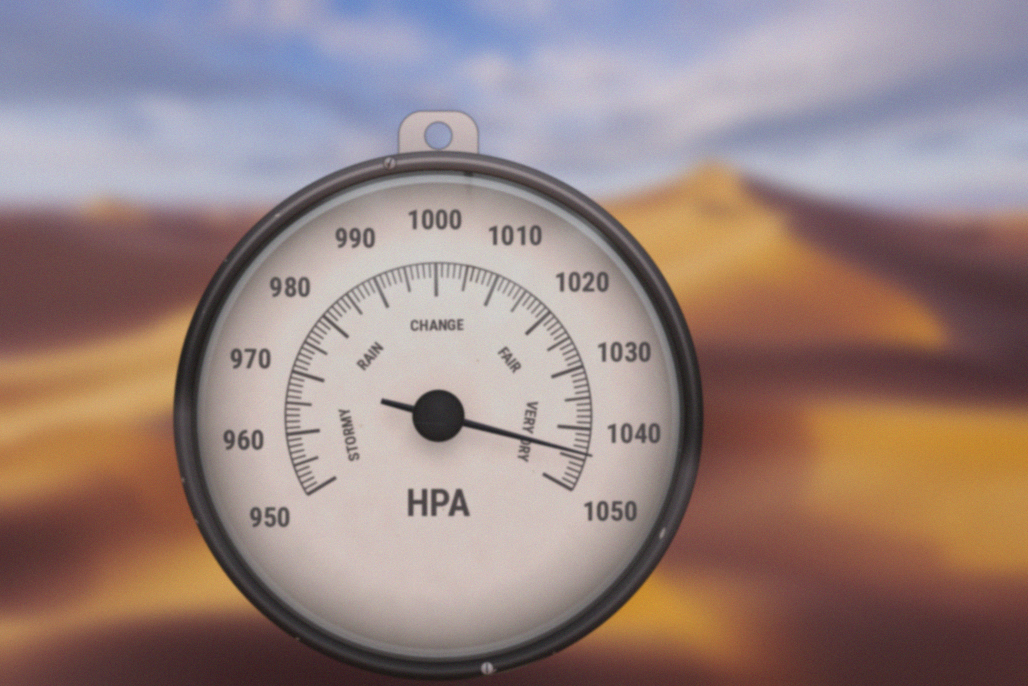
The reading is 1044 hPa
